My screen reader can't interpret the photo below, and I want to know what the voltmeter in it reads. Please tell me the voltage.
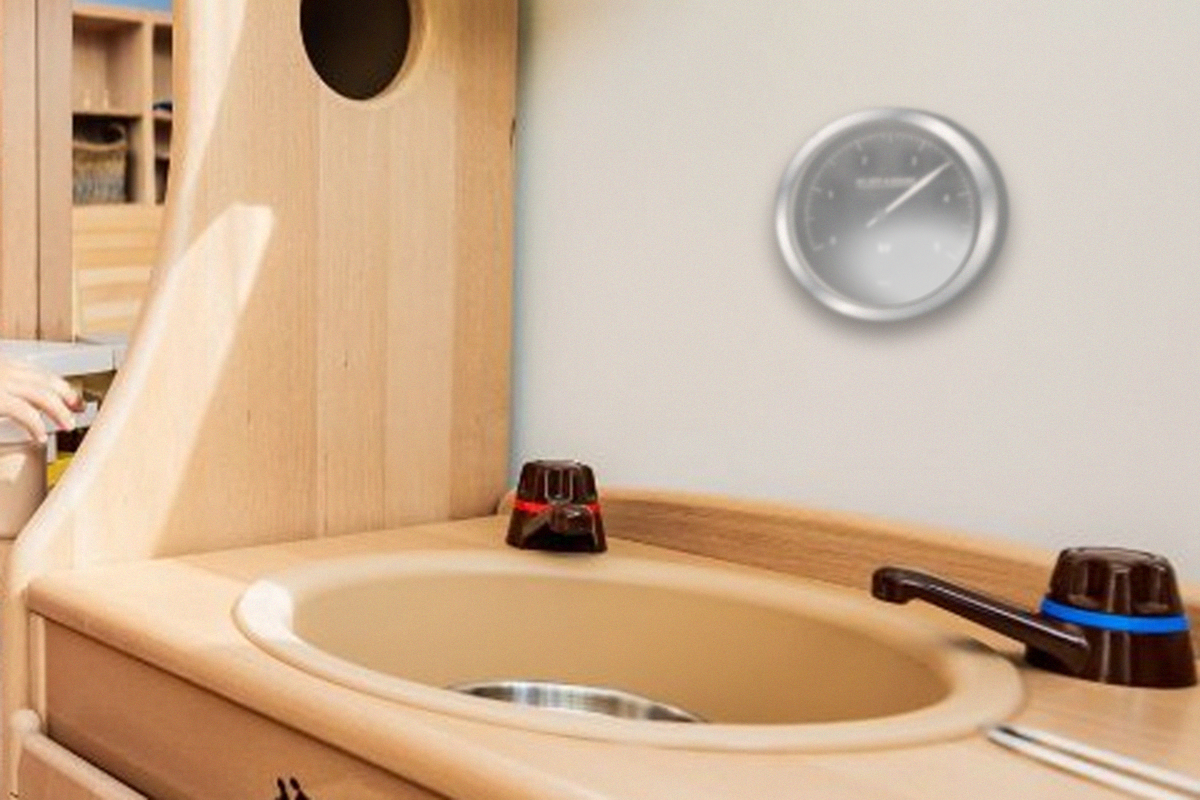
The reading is 3.5 kV
